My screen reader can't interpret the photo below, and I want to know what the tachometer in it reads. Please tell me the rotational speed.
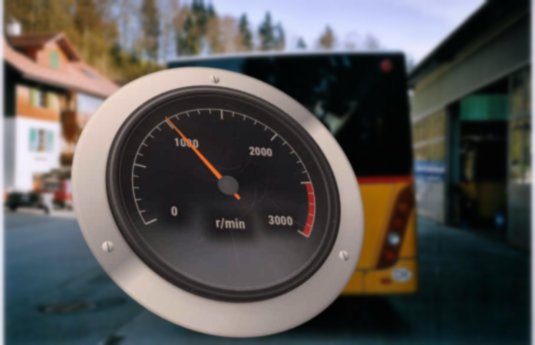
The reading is 1000 rpm
